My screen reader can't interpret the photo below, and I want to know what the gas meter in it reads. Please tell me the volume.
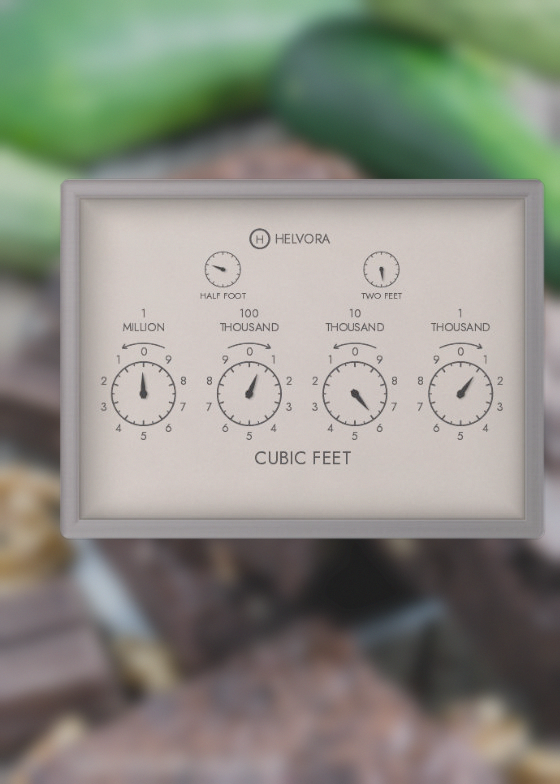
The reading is 6100 ft³
